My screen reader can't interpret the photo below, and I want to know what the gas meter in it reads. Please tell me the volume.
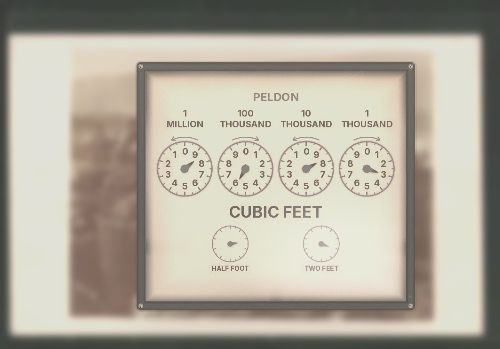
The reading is 858300 ft³
